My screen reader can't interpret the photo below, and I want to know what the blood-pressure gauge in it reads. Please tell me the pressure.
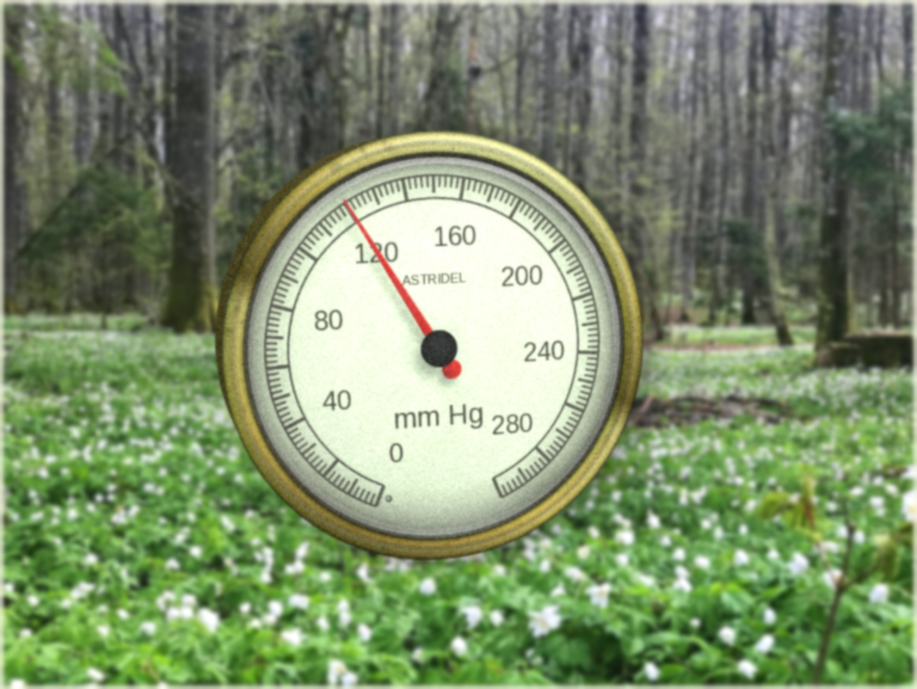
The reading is 120 mmHg
